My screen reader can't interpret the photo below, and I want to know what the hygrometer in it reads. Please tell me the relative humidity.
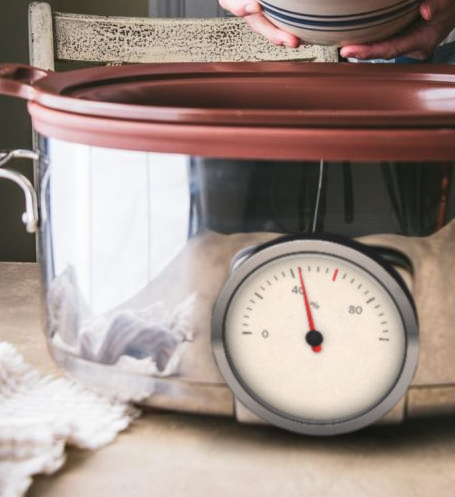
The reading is 44 %
